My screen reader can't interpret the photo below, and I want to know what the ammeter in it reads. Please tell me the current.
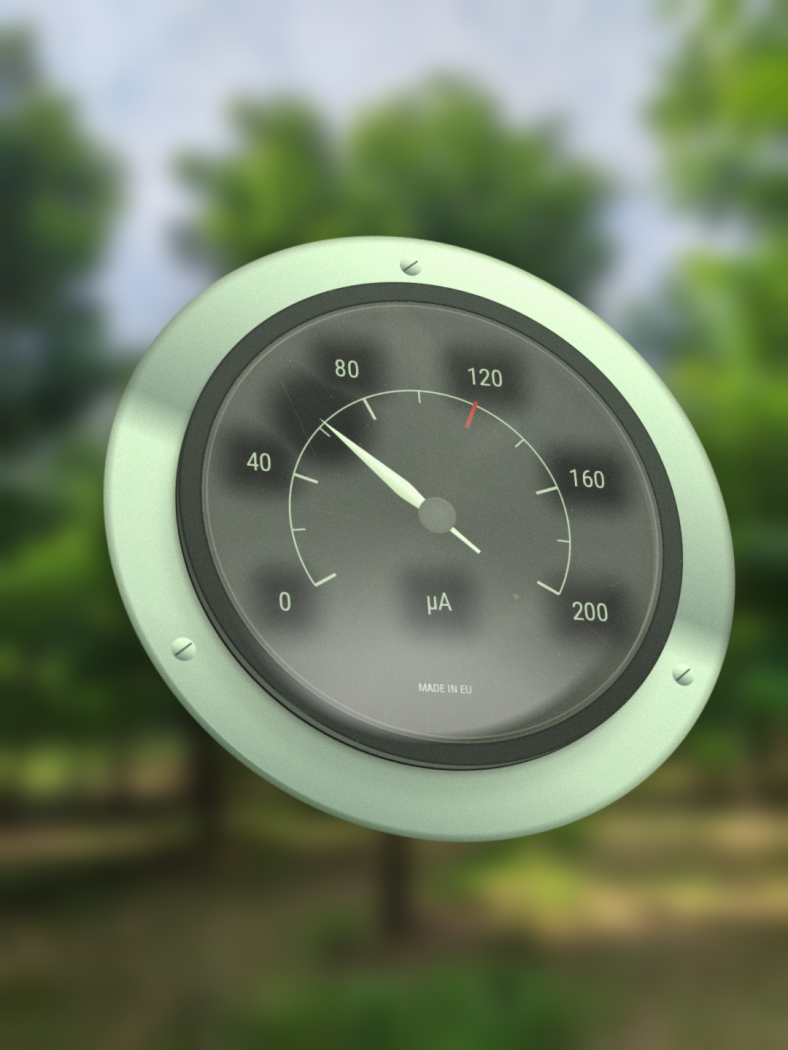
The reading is 60 µA
